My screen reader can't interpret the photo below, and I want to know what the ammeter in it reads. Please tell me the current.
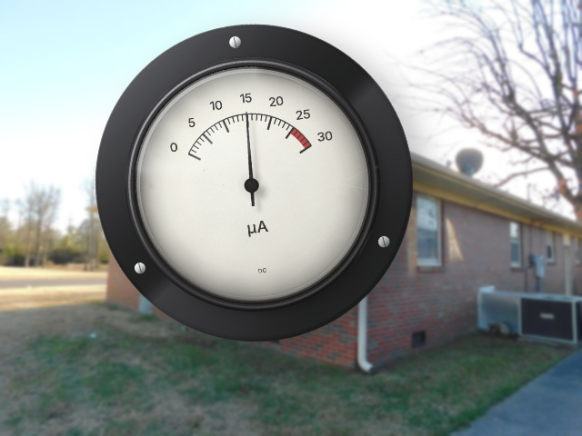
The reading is 15 µA
